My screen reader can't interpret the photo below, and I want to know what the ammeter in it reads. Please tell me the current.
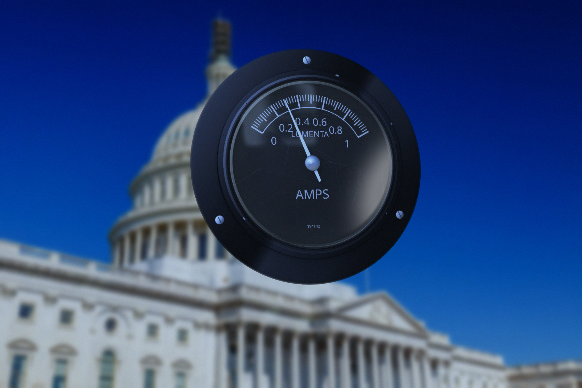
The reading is 0.3 A
